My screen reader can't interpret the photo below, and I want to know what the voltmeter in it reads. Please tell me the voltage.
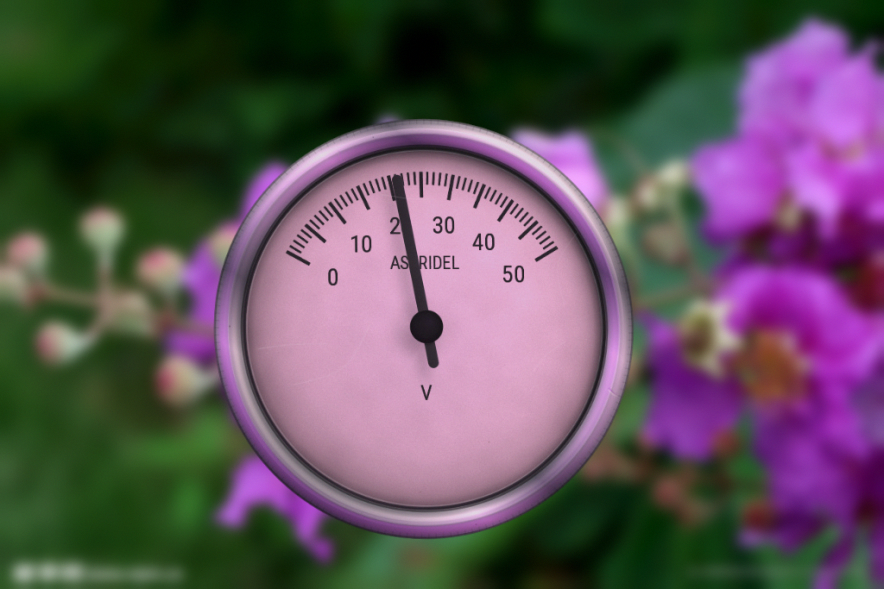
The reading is 21 V
